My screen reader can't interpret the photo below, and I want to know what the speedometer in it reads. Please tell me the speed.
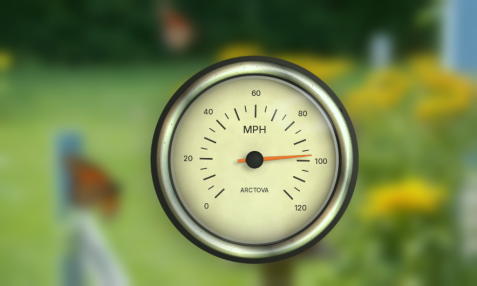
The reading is 97.5 mph
